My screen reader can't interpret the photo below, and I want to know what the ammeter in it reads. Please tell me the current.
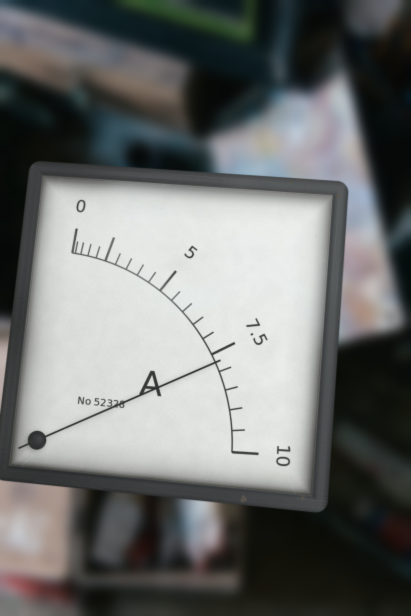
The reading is 7.75 A
